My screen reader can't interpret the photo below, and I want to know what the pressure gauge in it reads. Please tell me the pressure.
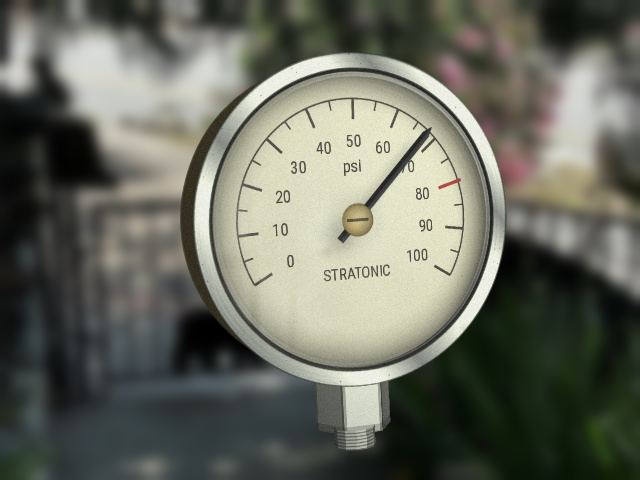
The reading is 67.5 psi
